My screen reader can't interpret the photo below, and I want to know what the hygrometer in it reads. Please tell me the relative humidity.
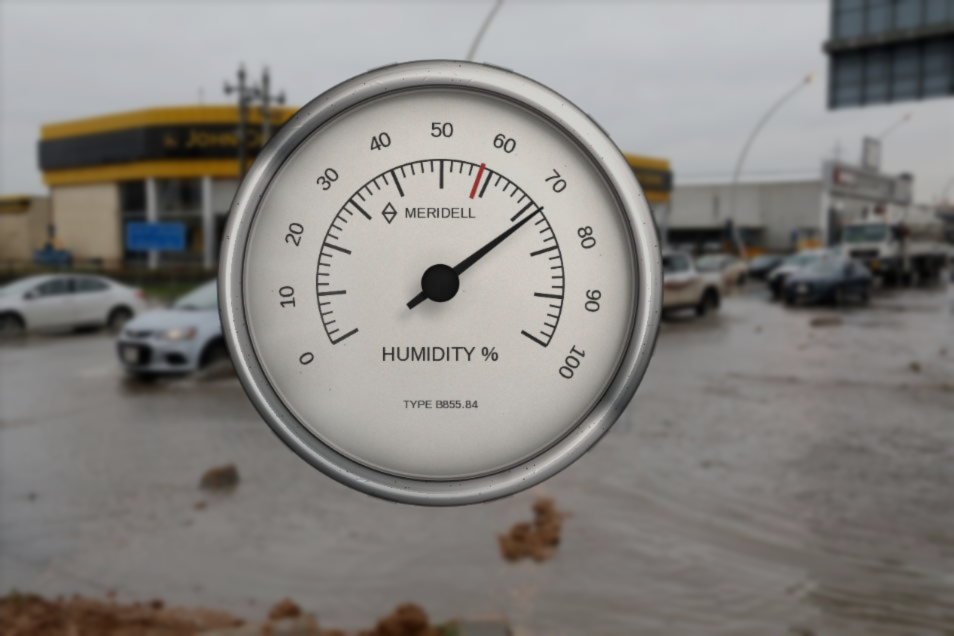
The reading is 72 %
